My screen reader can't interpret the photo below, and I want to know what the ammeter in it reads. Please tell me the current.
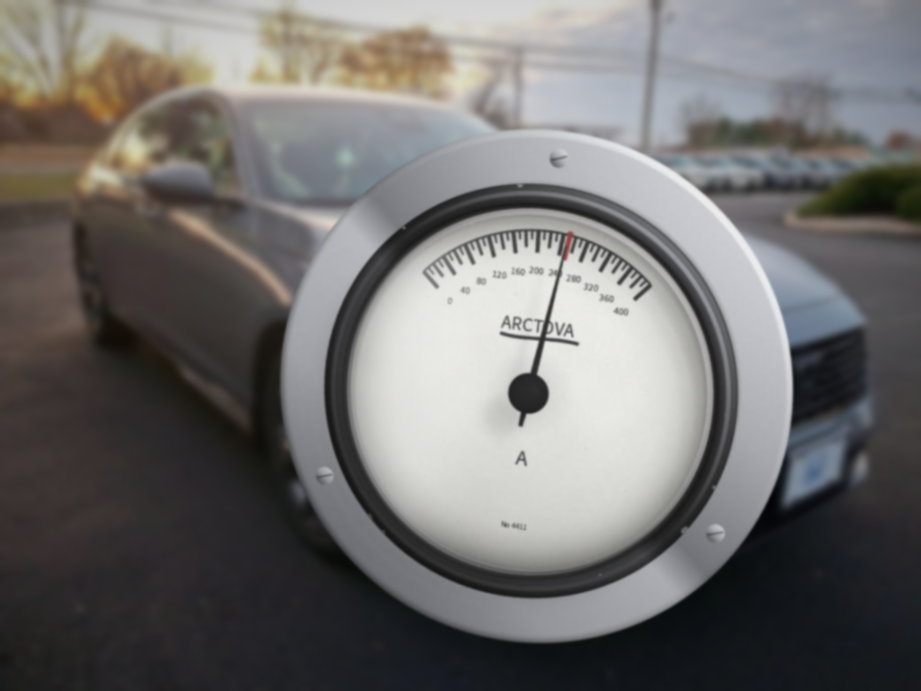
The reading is 250 A
